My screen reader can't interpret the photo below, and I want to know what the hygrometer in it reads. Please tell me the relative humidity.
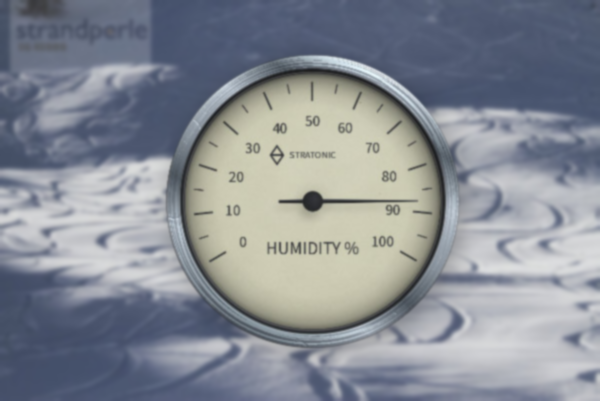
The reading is 87.5 %
